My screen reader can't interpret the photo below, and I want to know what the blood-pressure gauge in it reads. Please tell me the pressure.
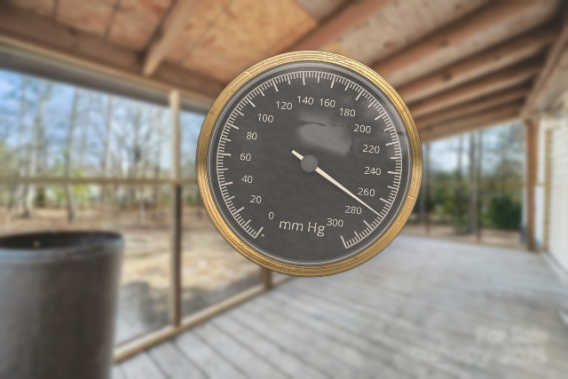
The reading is 270 mmHg
